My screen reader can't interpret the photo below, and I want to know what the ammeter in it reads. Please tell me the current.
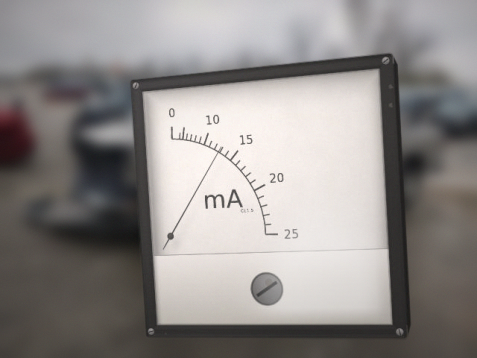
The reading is 13 mA
